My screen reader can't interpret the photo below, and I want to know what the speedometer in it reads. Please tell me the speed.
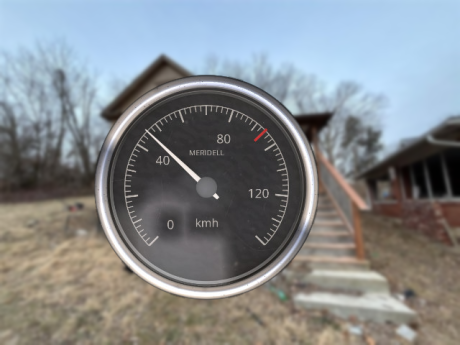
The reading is 46 km/h
